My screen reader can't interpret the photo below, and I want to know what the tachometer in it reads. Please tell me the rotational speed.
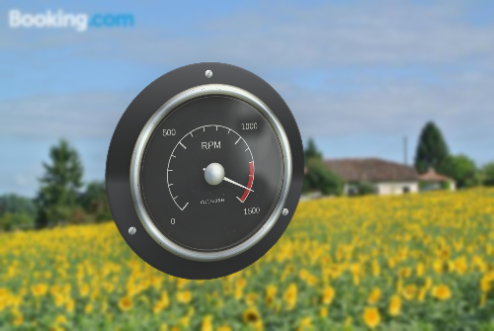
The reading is 1400 rpm
